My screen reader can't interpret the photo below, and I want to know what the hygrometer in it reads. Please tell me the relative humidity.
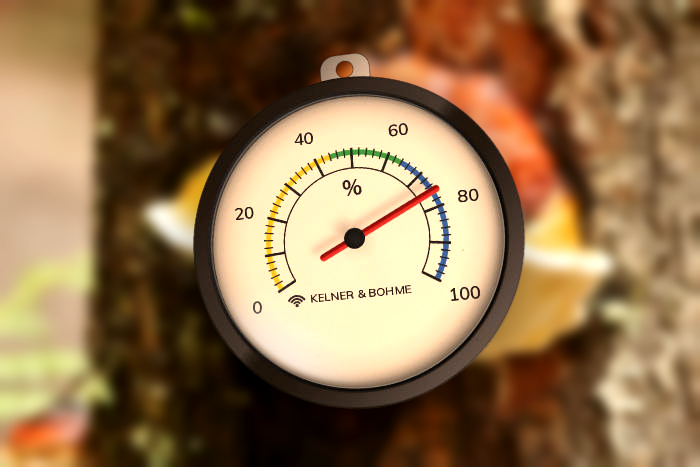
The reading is 76 %
